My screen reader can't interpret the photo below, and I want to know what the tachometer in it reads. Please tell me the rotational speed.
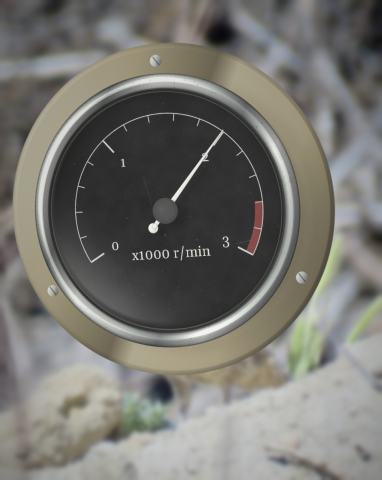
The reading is 2000 rpm
